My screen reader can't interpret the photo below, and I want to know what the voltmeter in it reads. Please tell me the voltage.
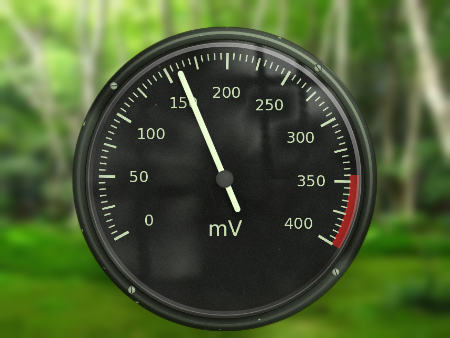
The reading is 160 mV
